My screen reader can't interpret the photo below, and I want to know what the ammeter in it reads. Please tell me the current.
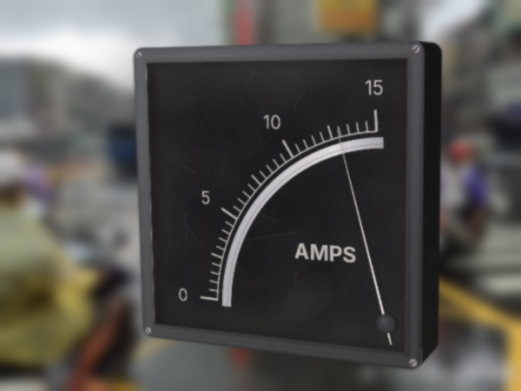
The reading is 13 A
